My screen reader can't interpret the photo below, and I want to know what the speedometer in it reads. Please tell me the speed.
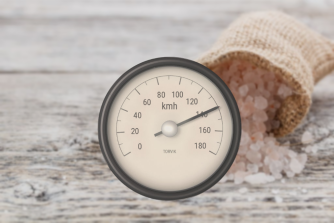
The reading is 140 km/h
